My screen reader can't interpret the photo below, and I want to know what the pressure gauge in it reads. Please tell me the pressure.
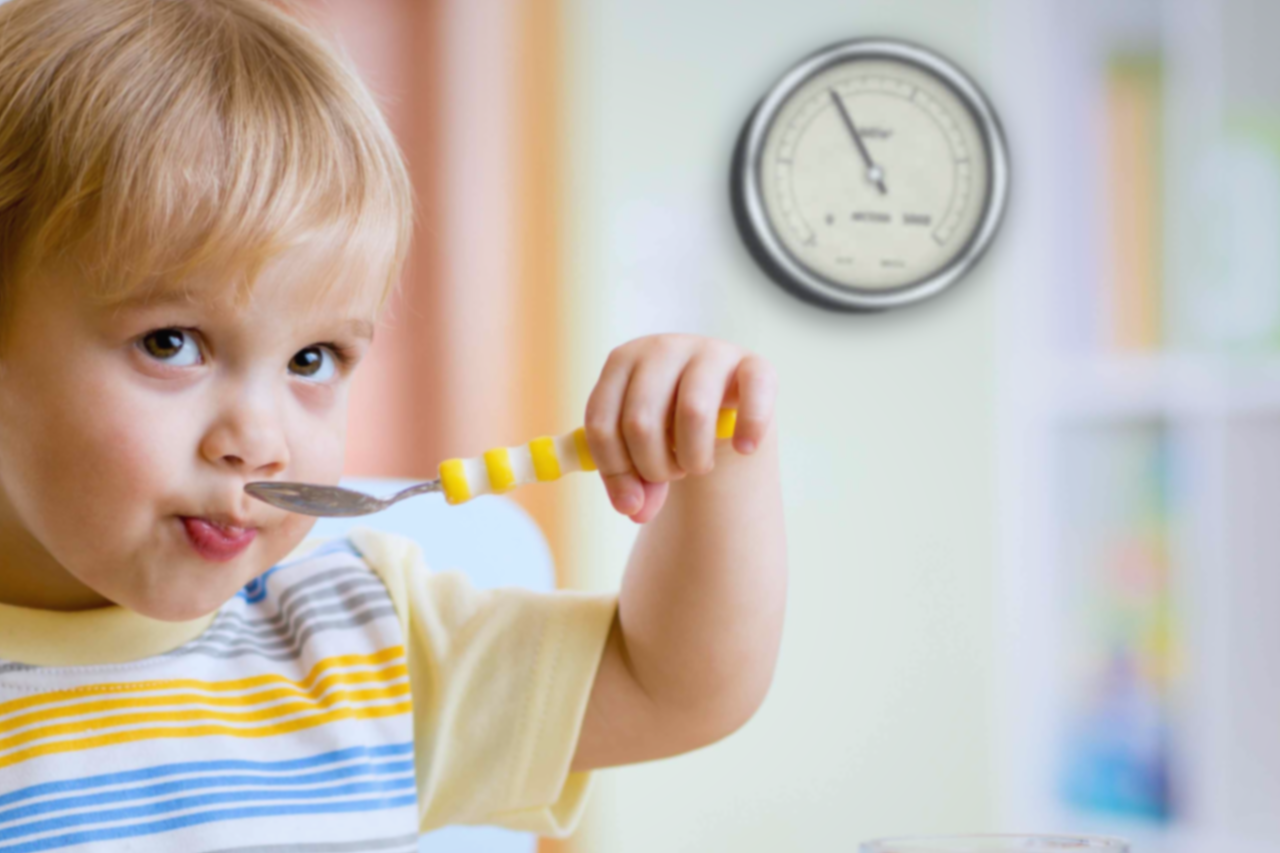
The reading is 2000 psi
